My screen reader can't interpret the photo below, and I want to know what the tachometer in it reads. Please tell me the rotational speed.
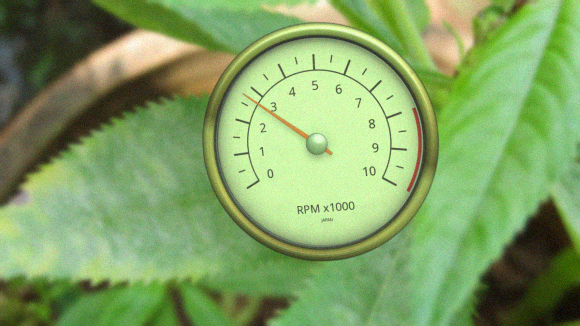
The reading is 2750 rpm
